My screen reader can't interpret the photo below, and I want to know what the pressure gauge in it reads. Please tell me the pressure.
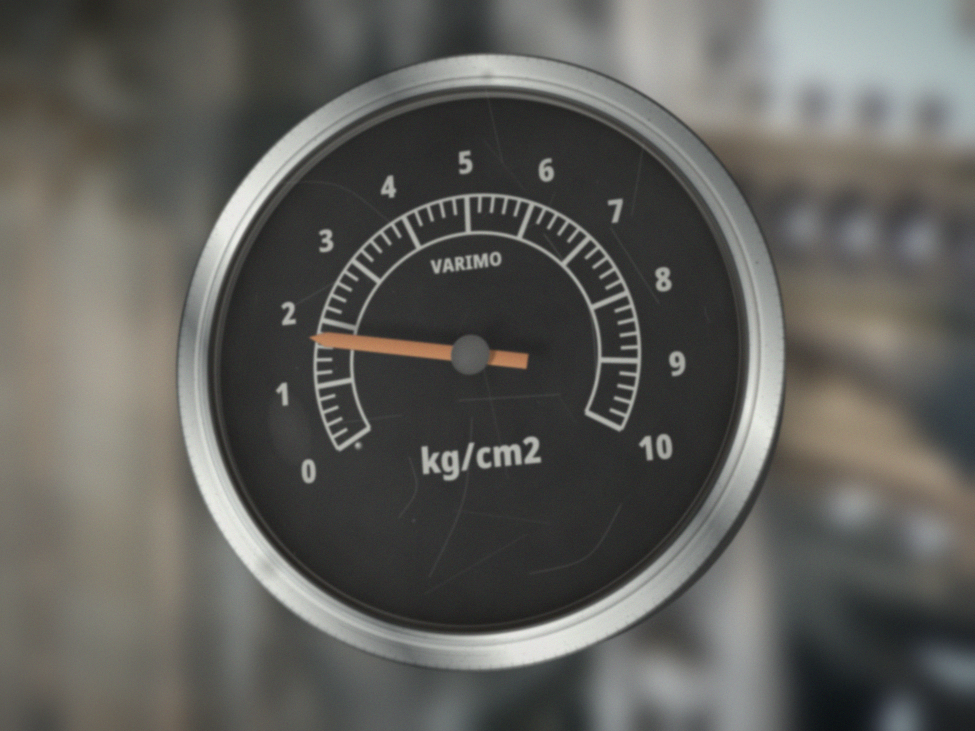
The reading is 1.7 kg/cm²
